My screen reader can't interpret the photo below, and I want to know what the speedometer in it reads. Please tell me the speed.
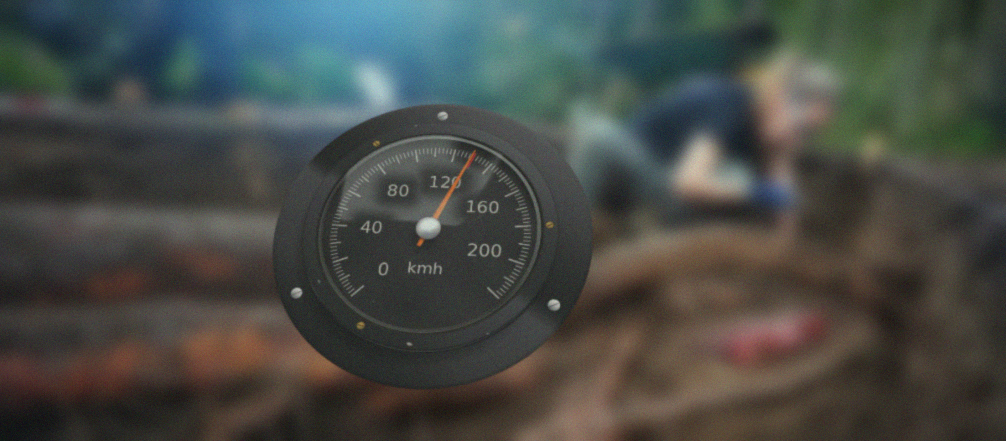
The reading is 130 km/h
